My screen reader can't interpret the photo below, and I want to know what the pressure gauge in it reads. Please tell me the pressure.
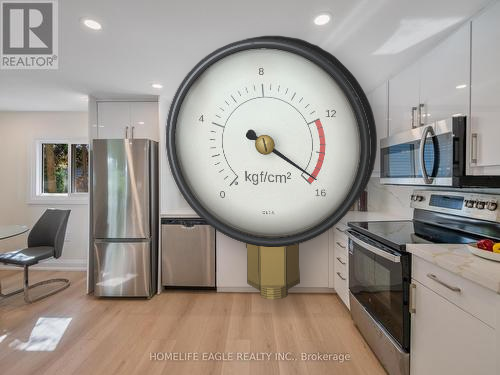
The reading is 15.5 kg/cm²
